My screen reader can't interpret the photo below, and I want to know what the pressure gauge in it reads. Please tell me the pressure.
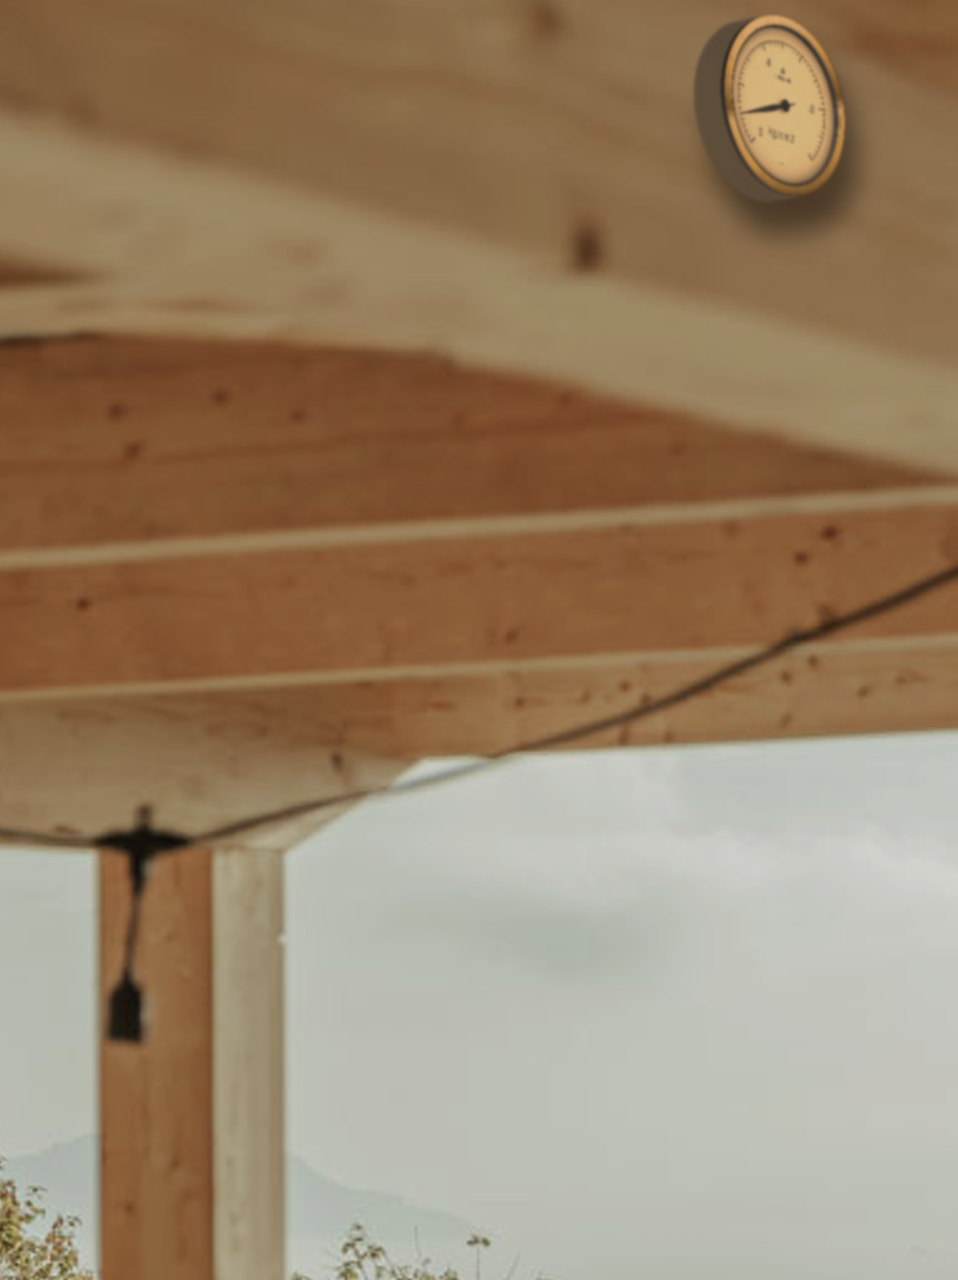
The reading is 1 kg/cm²
